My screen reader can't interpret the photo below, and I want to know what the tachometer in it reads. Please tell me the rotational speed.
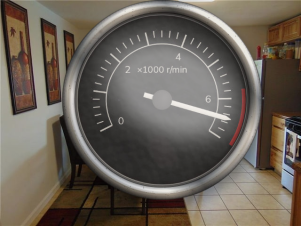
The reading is 6500 rpm
